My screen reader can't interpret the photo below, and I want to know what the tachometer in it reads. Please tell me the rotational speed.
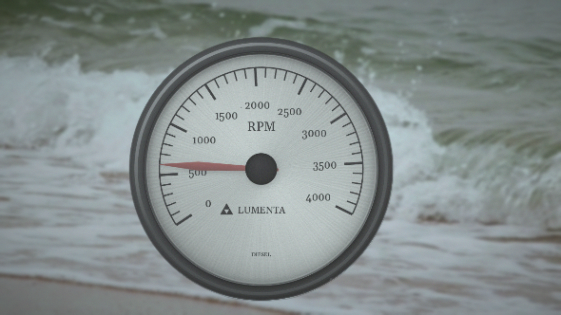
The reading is 600 rpm
